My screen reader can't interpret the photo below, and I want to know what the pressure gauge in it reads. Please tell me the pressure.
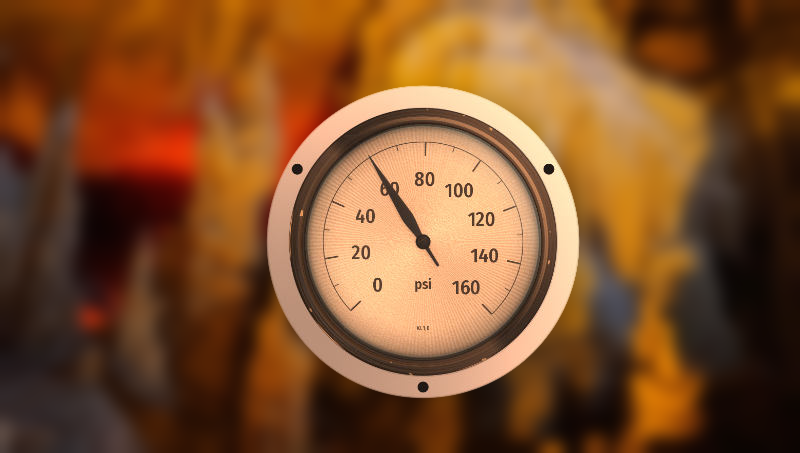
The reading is 60 psi
